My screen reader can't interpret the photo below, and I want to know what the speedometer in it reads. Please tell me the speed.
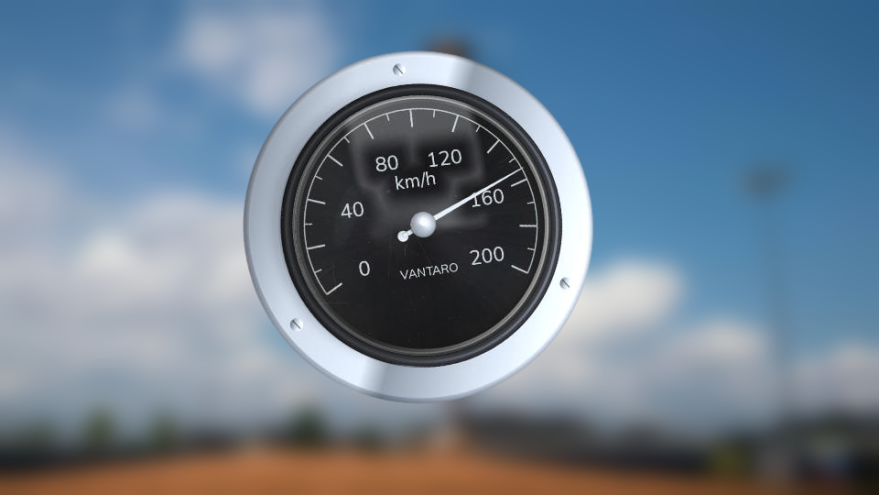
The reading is 155 km/h
